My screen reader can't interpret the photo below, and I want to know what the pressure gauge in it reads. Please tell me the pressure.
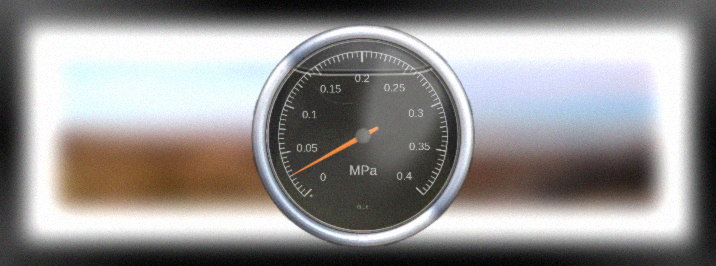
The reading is 0.025 MPa
